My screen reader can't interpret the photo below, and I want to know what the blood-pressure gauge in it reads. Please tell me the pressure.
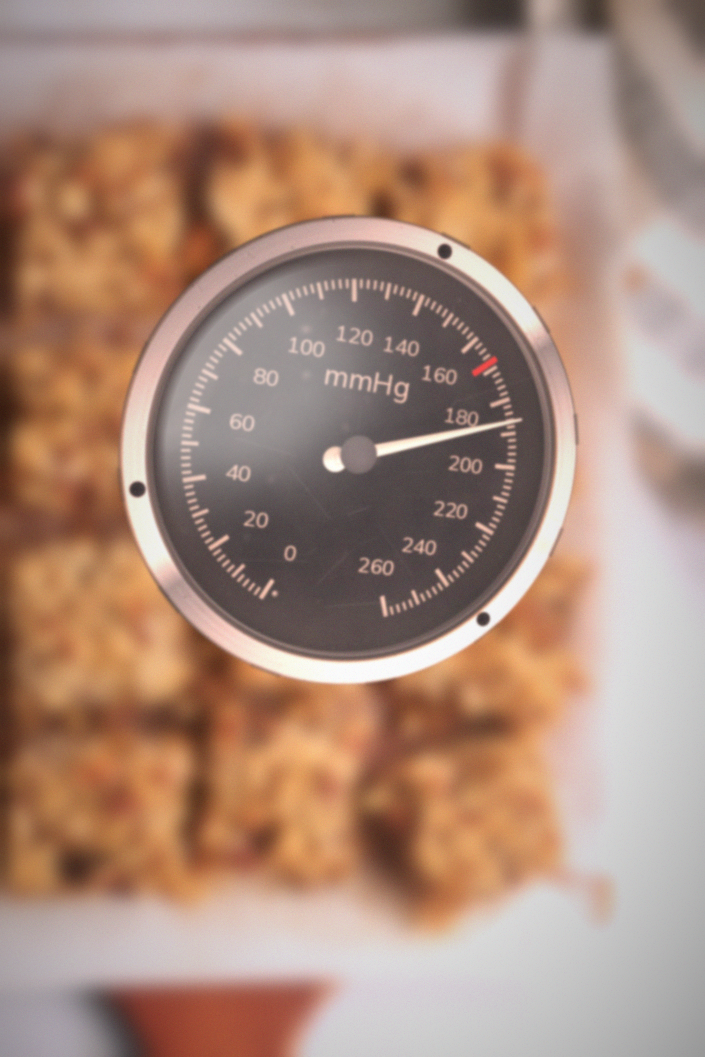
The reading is 186 mmHg
